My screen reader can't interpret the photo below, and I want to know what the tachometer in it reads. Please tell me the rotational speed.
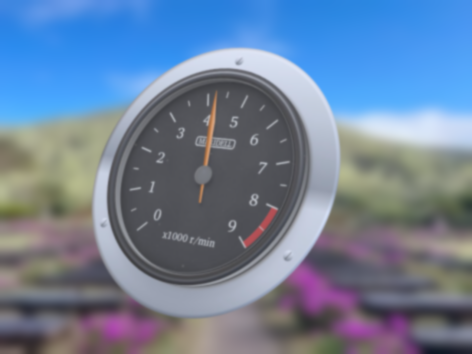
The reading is 4250 rpm
